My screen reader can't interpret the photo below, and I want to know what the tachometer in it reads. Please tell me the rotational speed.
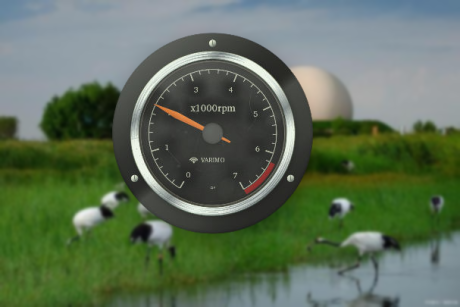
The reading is 2000 rpm
